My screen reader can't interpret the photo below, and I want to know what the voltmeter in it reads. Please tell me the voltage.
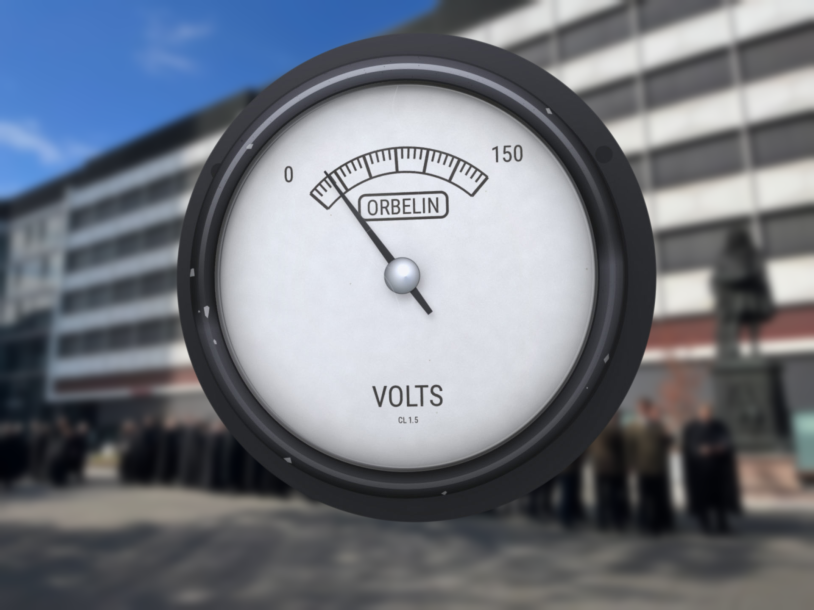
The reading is 20 V
